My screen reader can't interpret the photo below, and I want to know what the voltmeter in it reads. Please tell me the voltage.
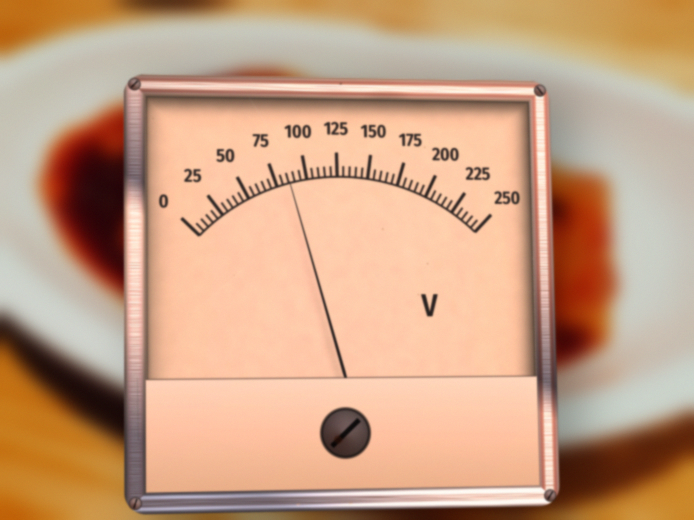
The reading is 85 V
